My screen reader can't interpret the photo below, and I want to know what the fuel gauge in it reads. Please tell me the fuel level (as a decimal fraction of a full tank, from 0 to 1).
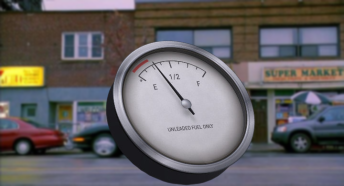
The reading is 0.25
